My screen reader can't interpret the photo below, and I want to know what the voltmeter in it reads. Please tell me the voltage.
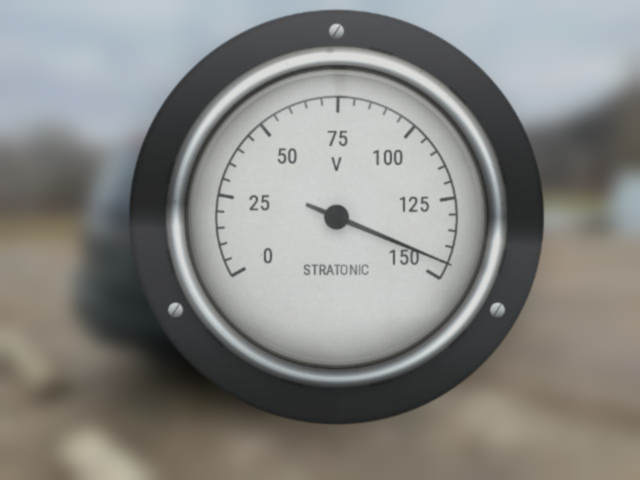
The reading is 145 V
